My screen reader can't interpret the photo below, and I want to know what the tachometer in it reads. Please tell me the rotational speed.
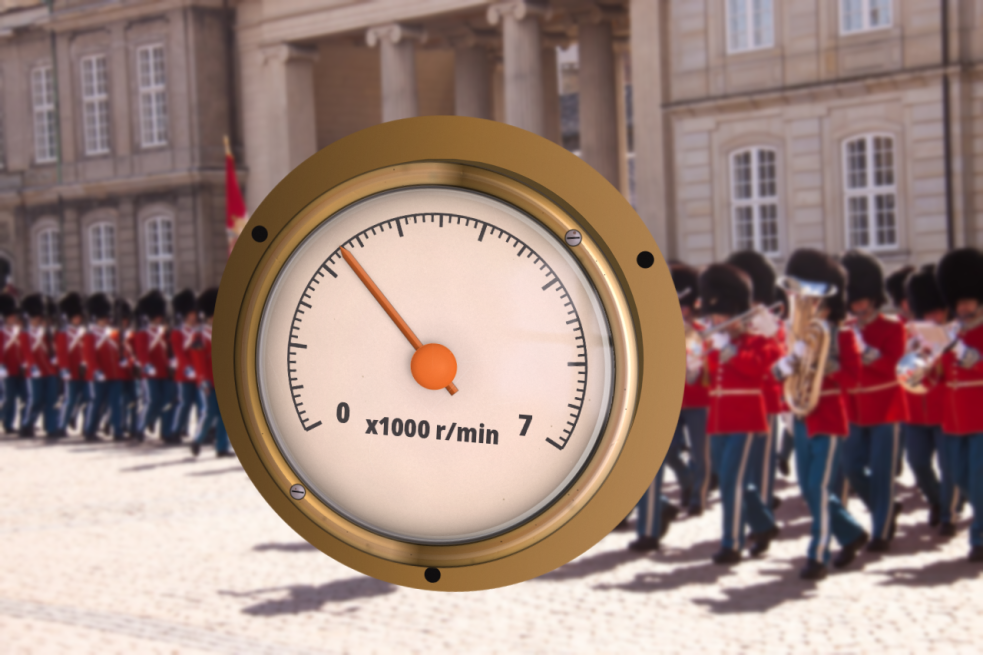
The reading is 2300 rpm
